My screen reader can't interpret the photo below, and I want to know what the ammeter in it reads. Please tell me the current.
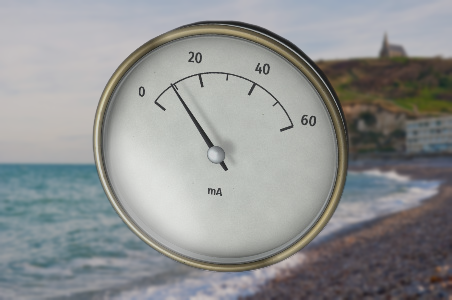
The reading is 10 mA
